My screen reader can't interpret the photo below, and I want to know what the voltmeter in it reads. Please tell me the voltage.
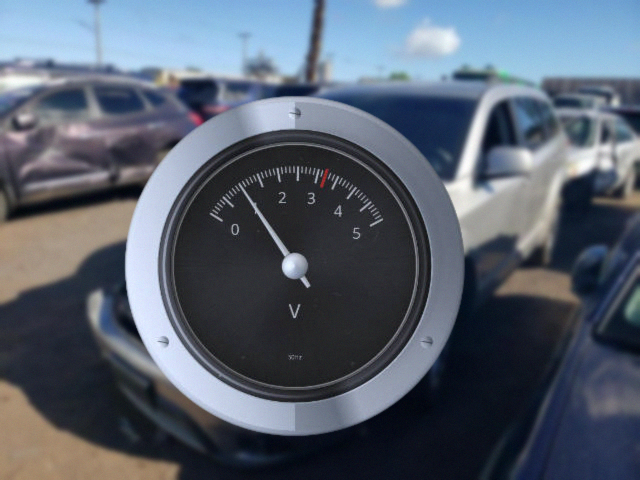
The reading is 1 V
